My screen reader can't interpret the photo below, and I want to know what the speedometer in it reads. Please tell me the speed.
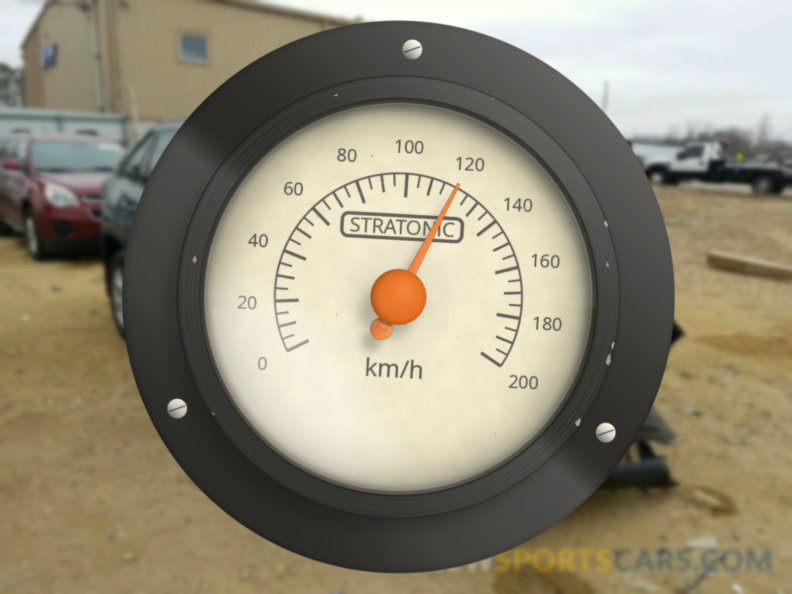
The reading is 120 km/h
